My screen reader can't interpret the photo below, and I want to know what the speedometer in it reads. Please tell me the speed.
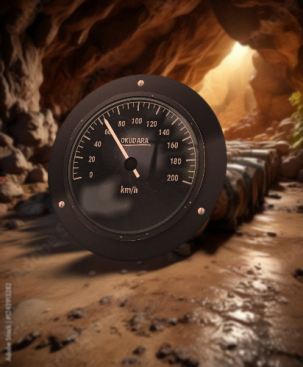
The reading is 65 km/h
